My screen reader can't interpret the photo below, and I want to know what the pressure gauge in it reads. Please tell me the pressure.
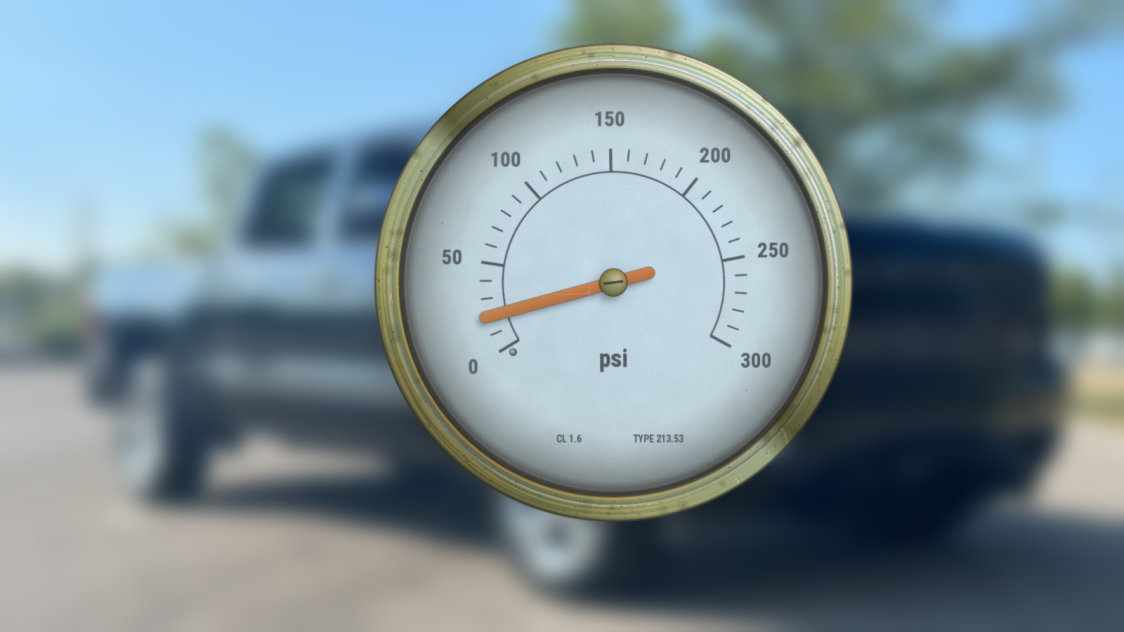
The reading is 20 psi
